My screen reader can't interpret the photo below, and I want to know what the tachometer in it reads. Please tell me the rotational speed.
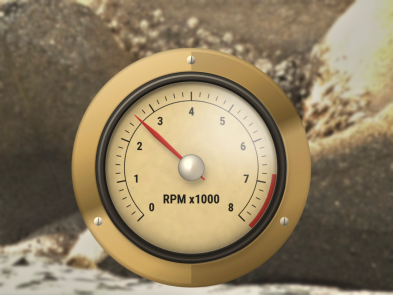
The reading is 2600 rpm
